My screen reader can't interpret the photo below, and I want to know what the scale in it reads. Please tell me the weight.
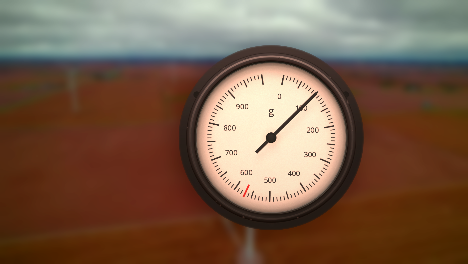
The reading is 100 g
